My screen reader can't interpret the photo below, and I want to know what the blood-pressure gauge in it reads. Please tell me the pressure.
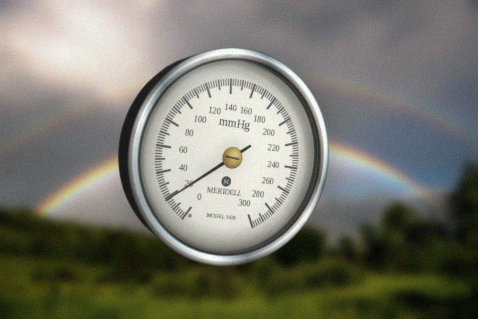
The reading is 20 mmHg
